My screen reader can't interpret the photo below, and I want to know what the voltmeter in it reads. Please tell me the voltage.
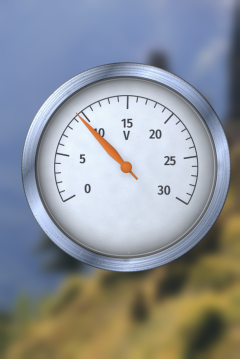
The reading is 9.5 V
